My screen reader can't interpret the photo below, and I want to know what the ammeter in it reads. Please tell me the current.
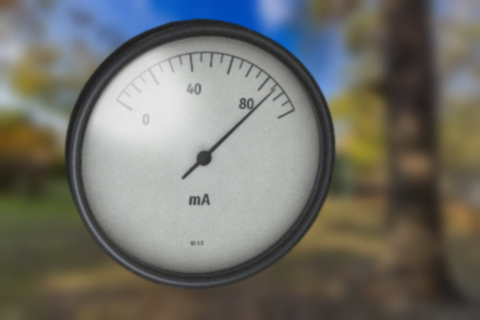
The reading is 85 mA
